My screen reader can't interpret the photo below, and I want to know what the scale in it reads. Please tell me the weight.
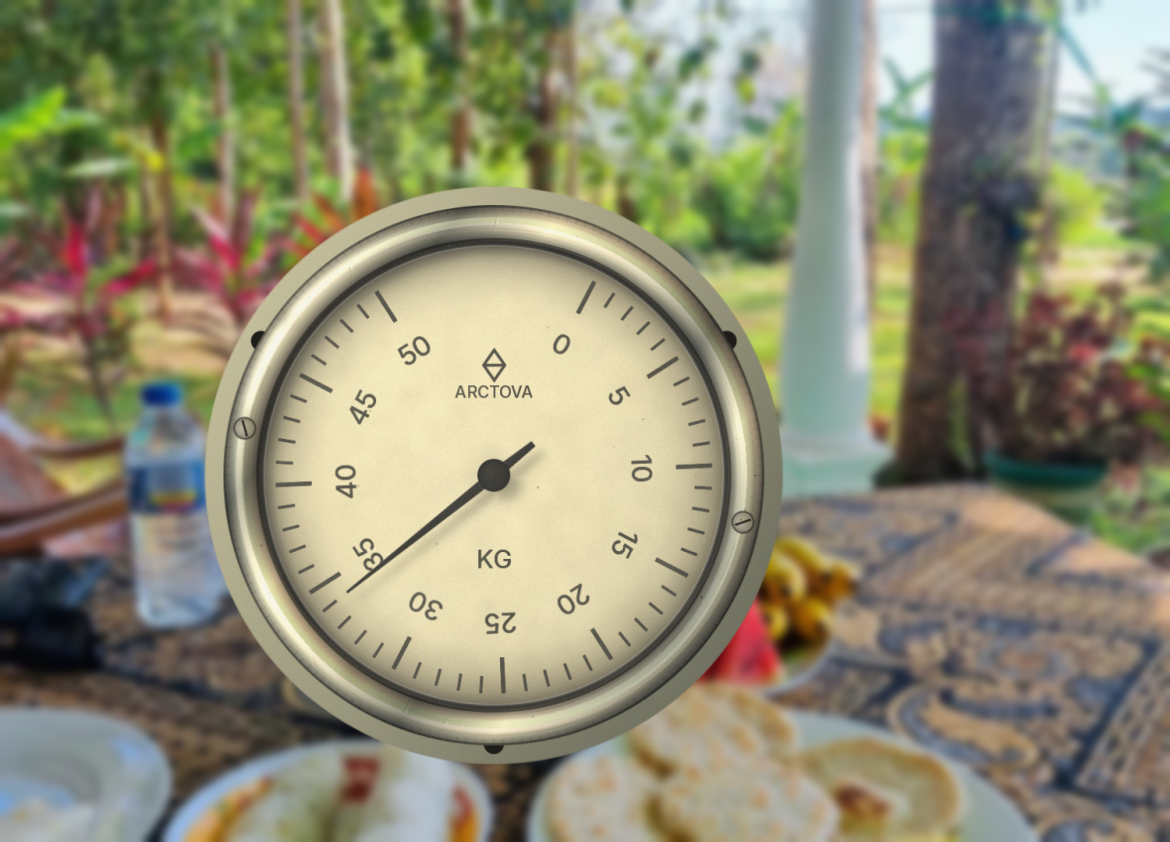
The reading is 34 kg
